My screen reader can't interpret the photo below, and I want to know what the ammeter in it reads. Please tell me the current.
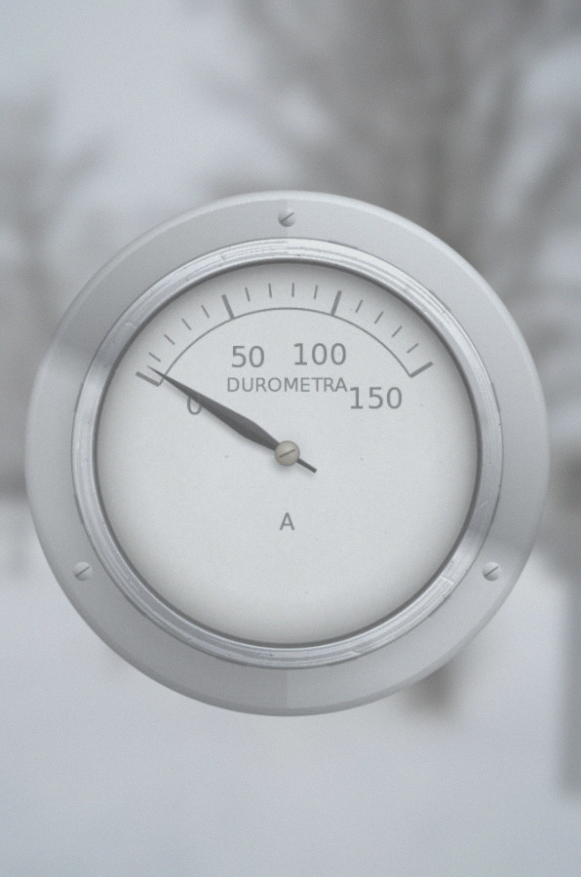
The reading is 5 A
